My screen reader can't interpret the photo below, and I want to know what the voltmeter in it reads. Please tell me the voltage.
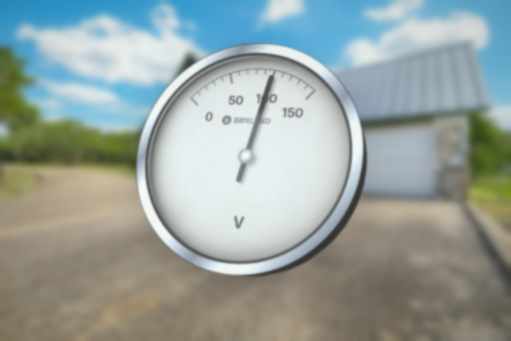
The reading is 100 V
